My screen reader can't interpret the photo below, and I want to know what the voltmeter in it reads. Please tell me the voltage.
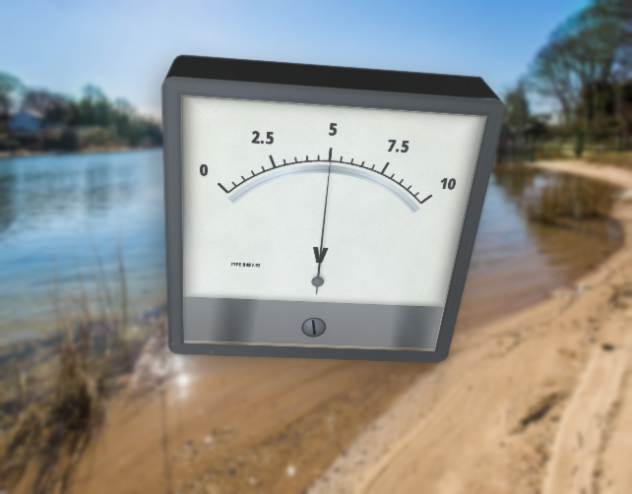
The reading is 5 V
